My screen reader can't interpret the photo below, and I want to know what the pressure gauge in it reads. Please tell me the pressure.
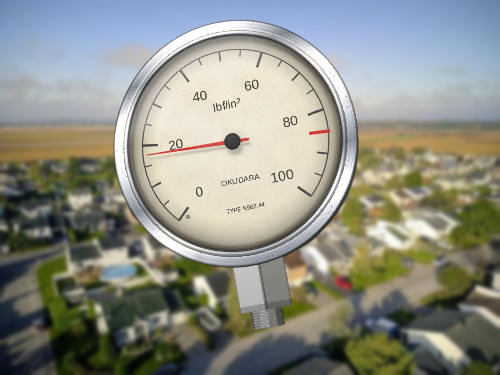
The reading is 17.5 psi
